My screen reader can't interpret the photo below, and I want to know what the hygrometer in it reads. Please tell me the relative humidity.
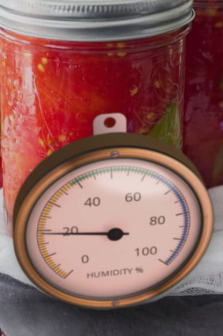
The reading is 20 %
